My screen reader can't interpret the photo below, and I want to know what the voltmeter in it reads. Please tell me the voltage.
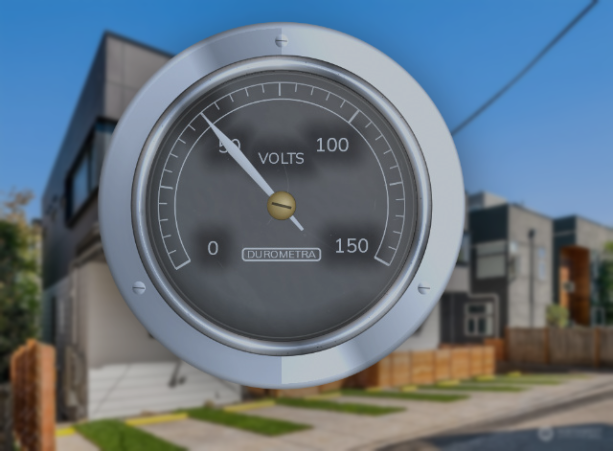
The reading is 50 V
